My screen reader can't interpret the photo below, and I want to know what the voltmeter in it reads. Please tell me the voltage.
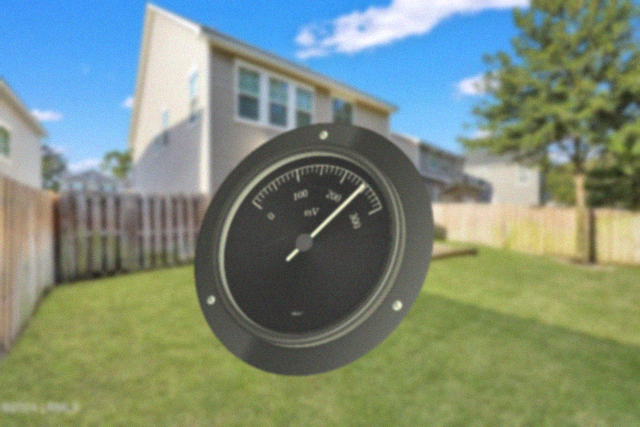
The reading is 250 mV
